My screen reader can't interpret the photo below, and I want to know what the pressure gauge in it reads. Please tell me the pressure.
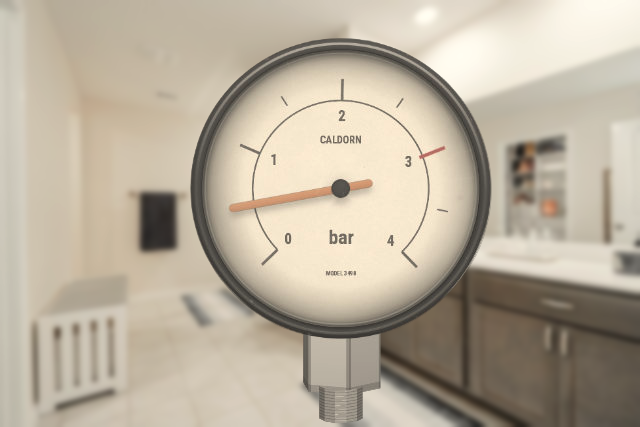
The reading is 0.5 bar
